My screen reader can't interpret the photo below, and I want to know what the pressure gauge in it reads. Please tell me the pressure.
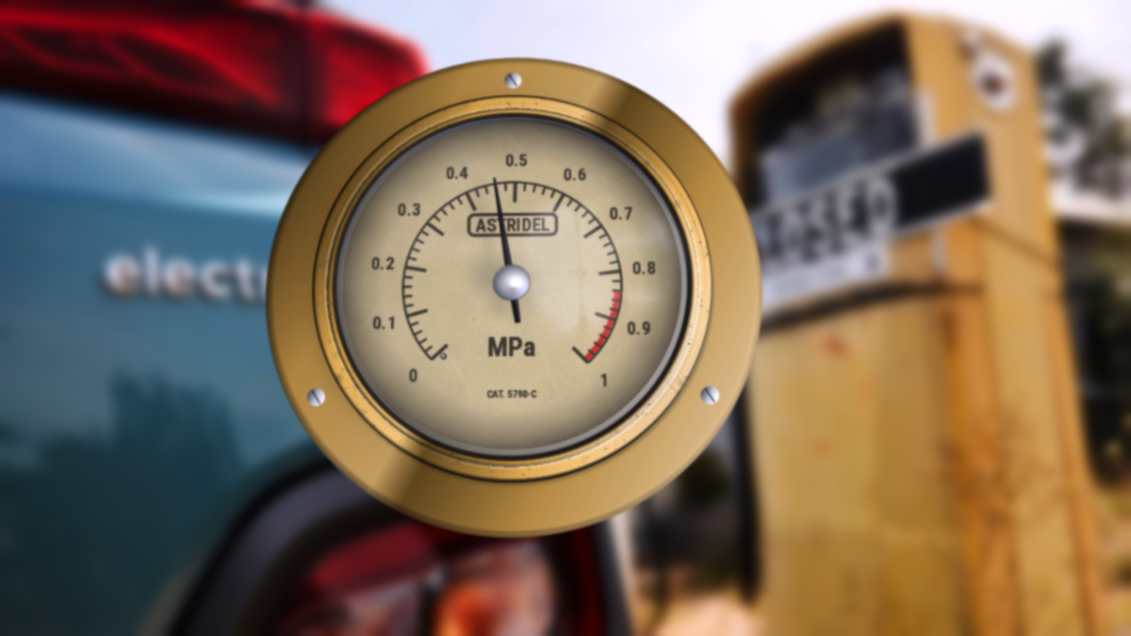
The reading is 0.46 MPa
